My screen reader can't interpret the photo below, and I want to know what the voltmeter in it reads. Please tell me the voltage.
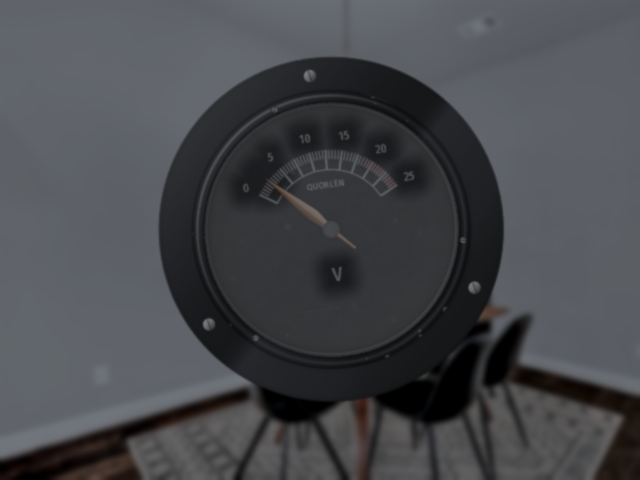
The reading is 2.5 V
